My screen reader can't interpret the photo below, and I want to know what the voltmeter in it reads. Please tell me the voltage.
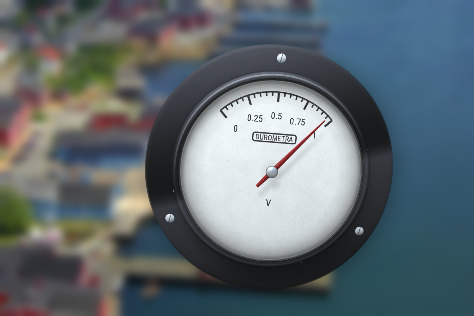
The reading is 0.95 V
